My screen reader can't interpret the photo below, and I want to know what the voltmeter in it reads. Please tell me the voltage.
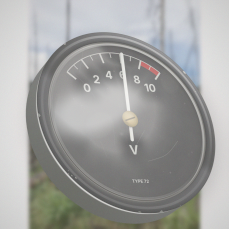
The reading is 6 V
